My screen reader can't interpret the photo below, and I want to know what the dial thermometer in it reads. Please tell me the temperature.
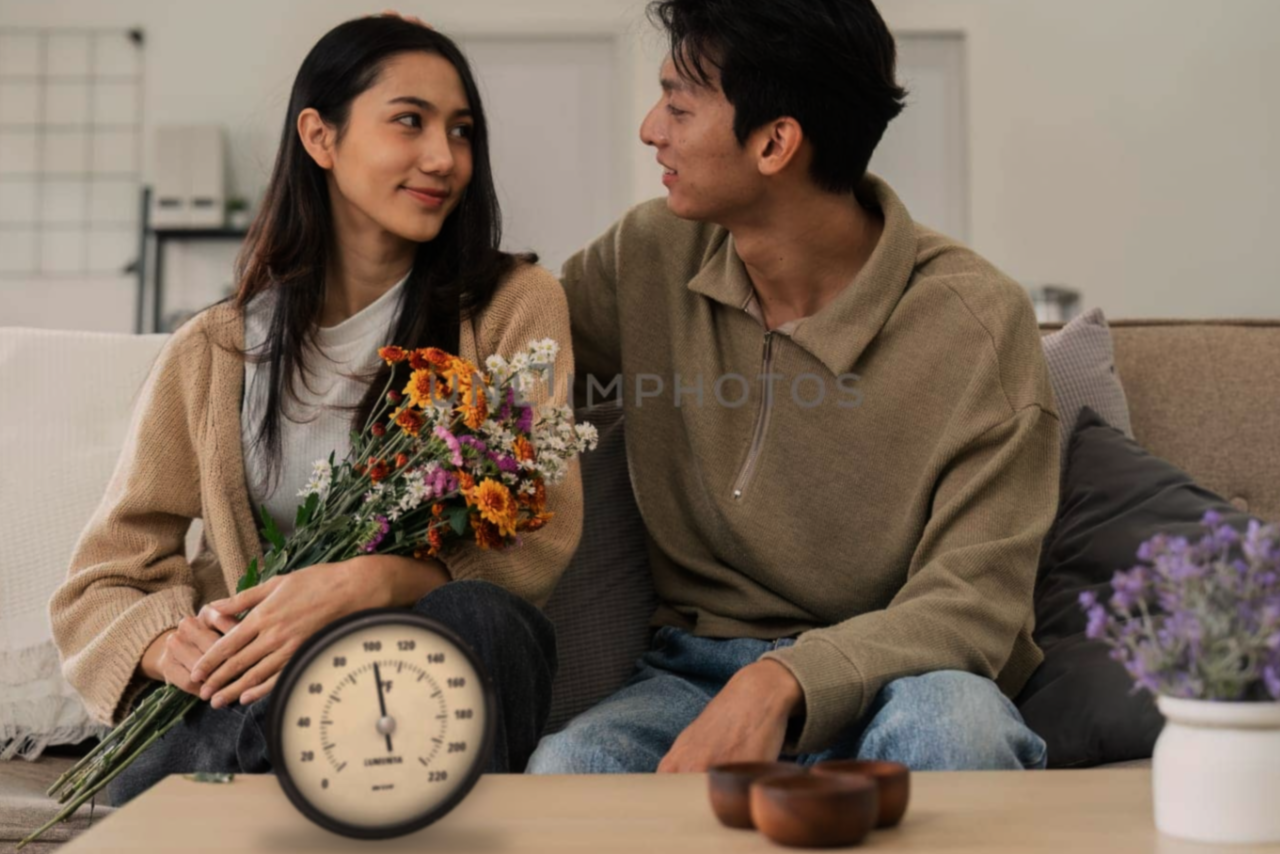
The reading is 100 °F
